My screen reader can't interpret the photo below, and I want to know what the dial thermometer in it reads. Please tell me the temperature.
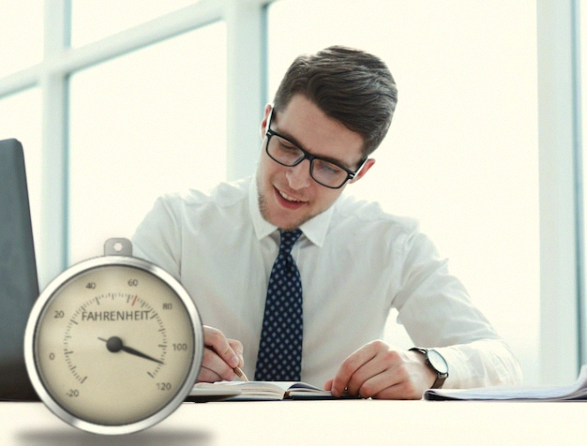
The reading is 110 °F
